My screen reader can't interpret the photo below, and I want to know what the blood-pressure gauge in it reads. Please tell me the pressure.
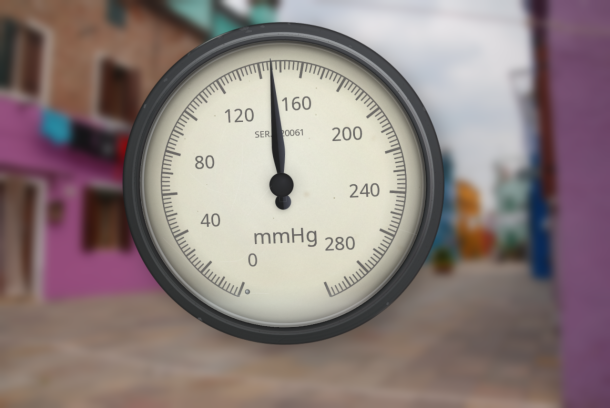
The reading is 146 mmHg
